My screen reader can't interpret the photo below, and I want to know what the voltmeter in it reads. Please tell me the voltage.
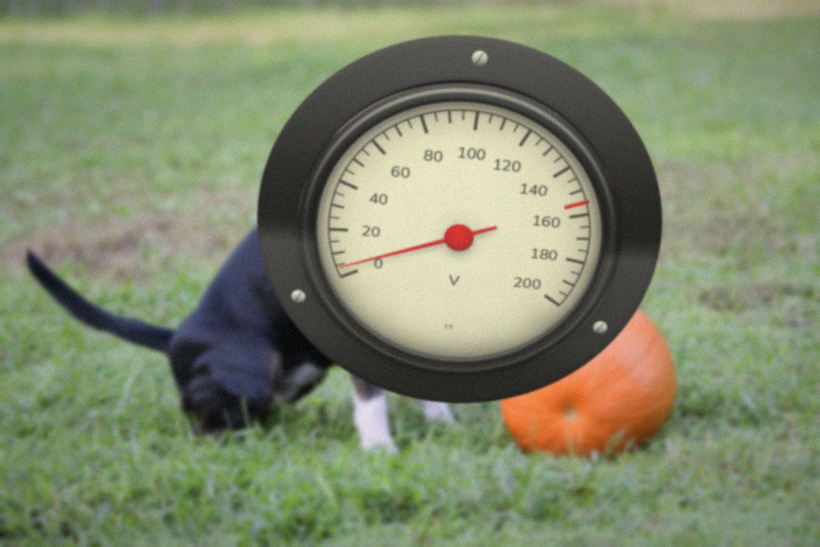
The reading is 5 V
